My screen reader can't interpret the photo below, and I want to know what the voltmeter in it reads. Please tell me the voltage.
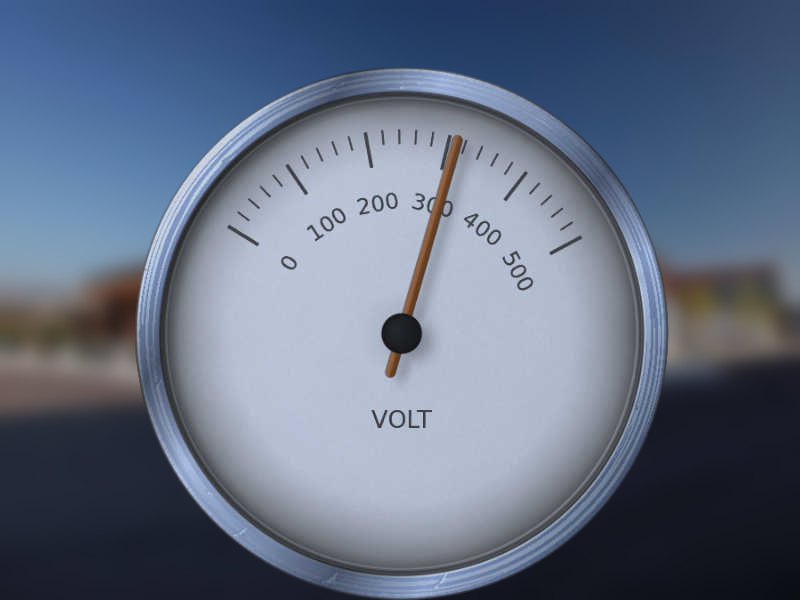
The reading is 310 V
